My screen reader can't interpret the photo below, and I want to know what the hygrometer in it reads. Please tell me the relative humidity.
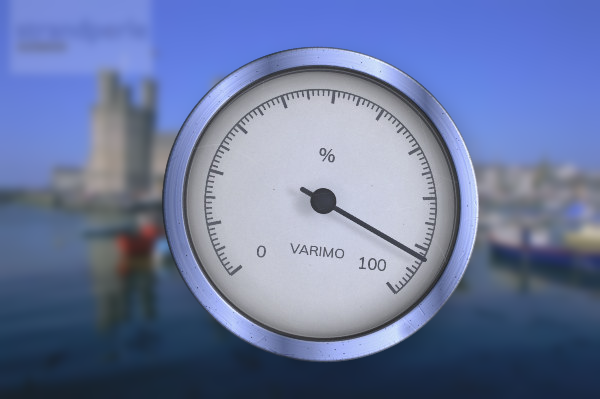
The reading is 92 %
